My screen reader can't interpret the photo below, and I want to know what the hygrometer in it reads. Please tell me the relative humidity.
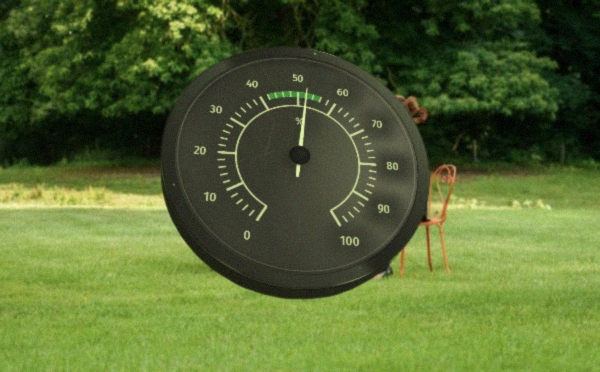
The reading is 52 %
